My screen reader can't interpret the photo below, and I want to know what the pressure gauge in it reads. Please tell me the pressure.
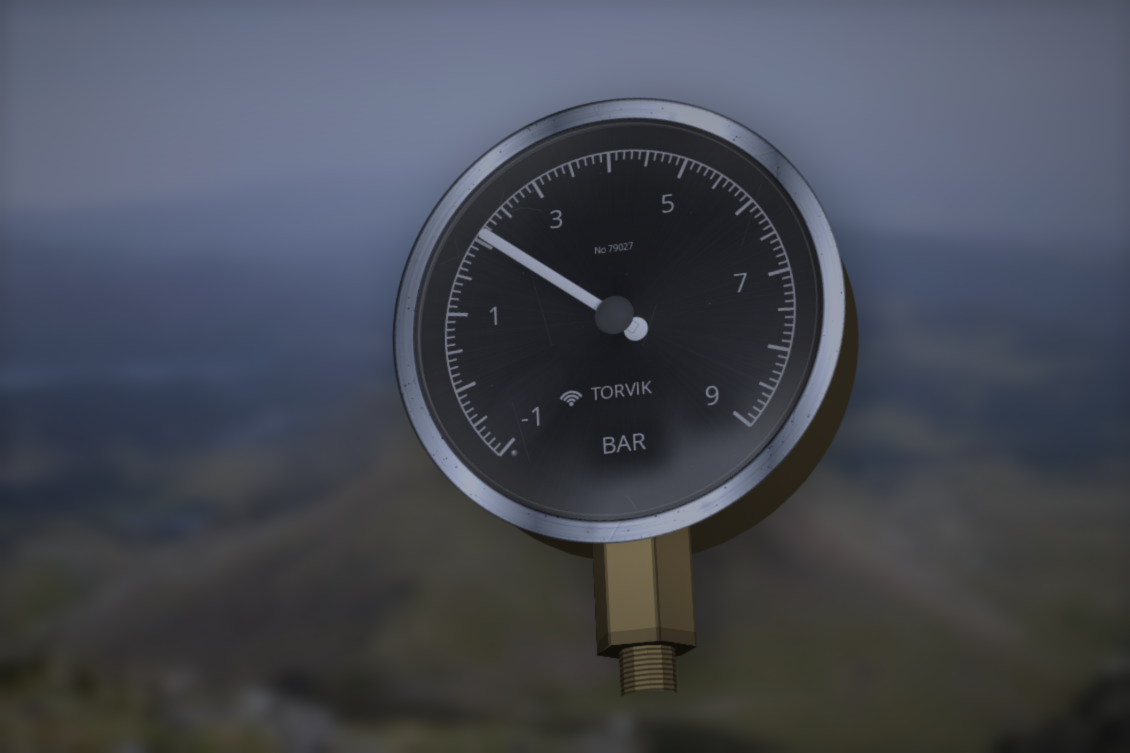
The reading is 2.1 bar
